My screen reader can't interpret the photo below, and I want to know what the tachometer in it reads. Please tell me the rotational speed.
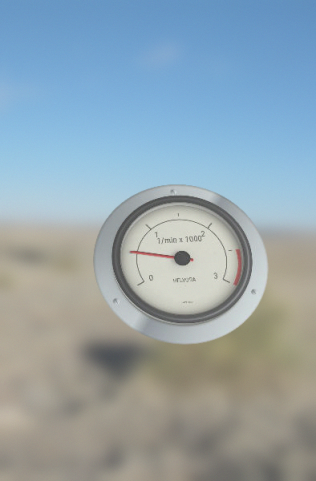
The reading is 500 rpm
